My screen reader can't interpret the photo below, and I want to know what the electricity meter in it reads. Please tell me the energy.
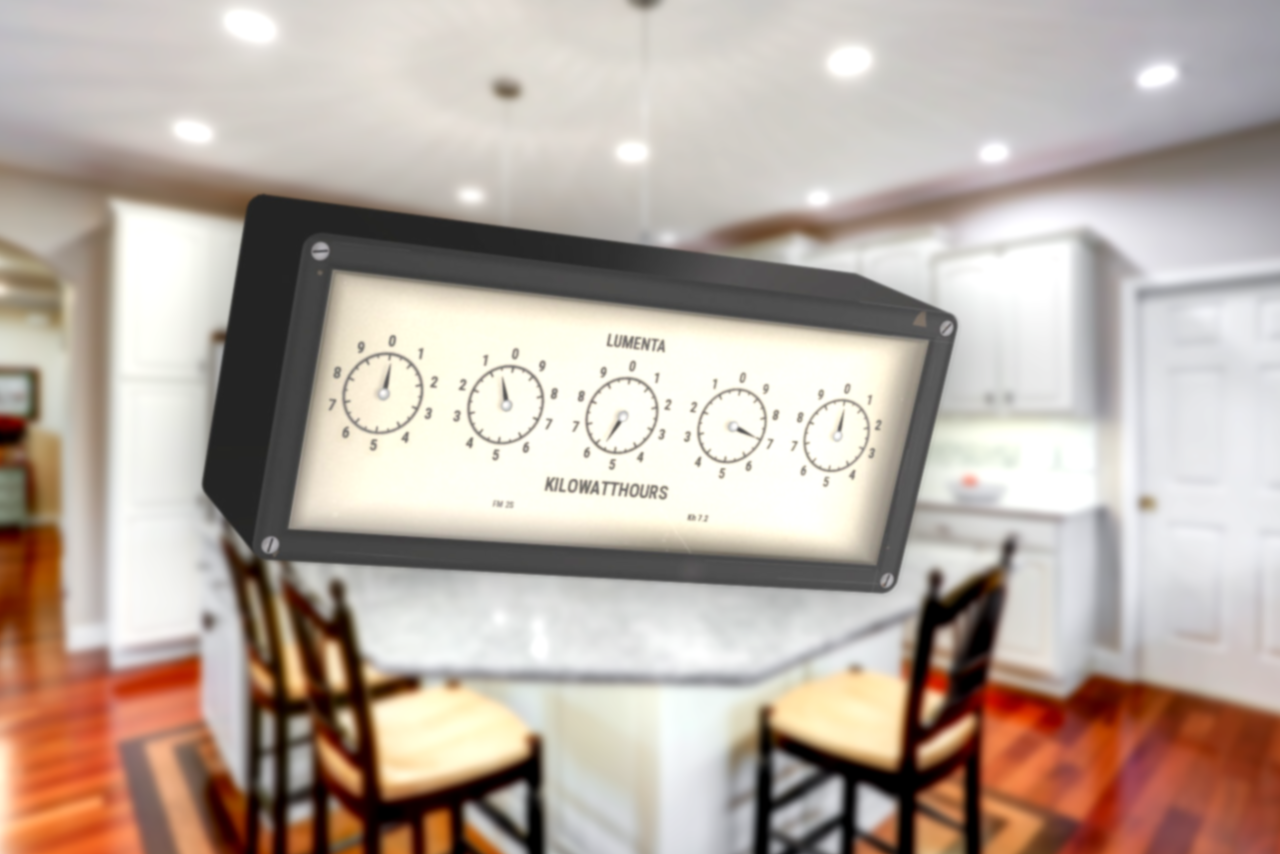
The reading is 570 kWh
